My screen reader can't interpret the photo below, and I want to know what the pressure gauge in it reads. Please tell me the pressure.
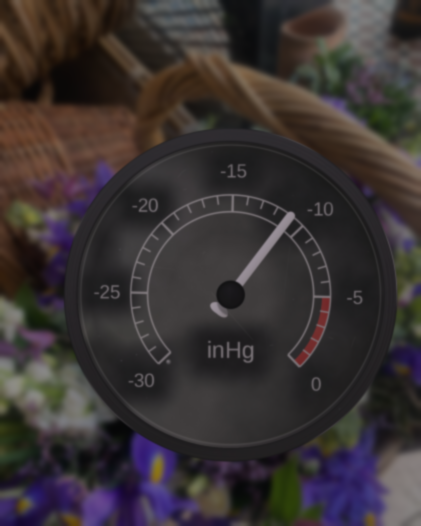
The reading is -11 inHg
